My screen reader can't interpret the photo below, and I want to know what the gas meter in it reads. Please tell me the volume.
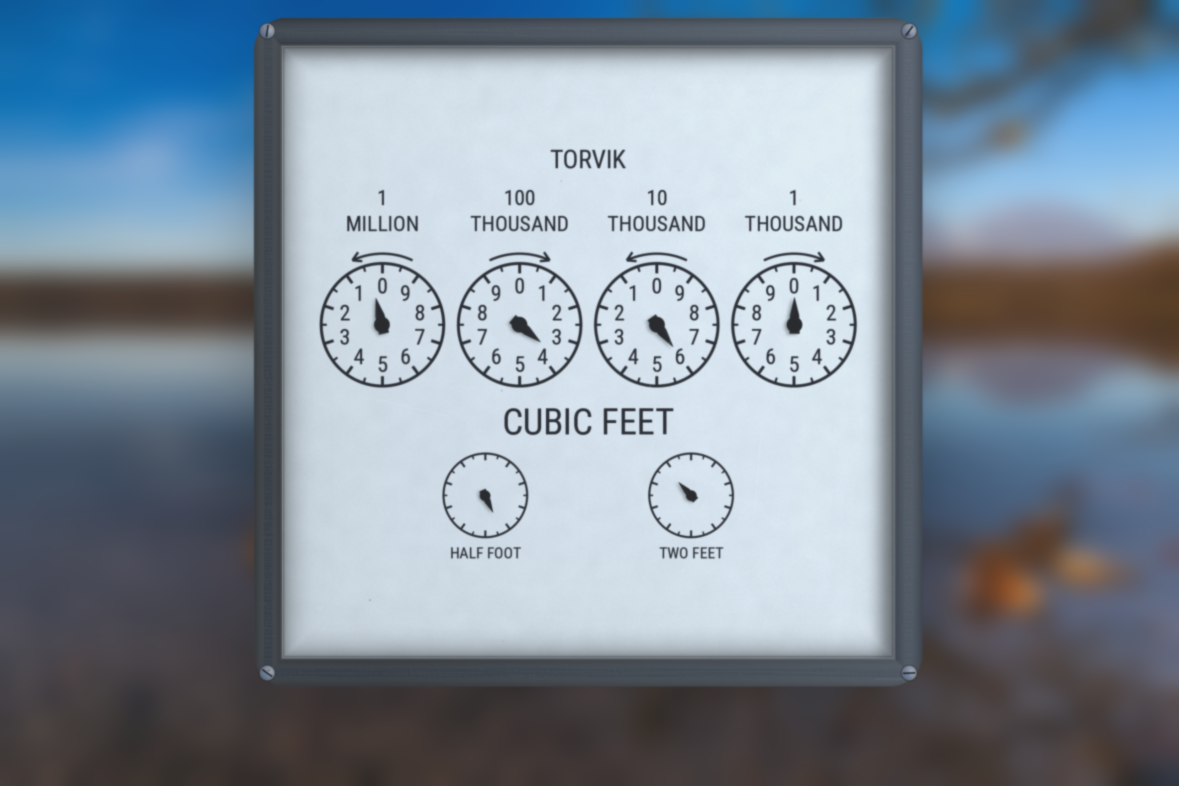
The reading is 36000 ft³
